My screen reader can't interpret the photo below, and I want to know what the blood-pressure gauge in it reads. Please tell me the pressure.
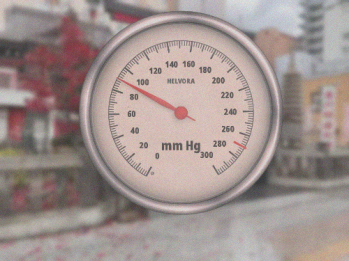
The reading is 90 mmHg
